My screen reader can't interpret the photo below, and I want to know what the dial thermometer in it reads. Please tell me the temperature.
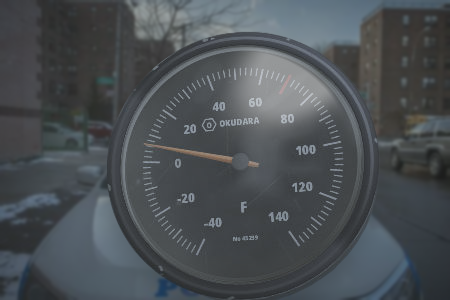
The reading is 6 °F
